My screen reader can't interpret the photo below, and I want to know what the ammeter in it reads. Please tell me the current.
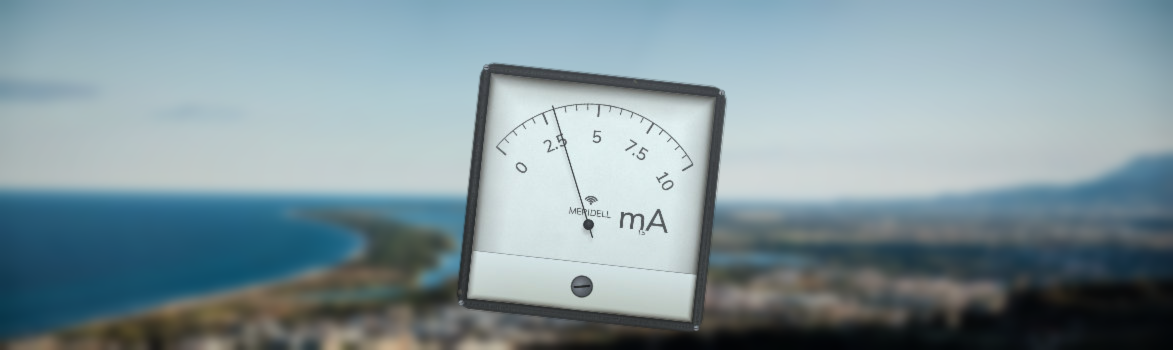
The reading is 3 mA
